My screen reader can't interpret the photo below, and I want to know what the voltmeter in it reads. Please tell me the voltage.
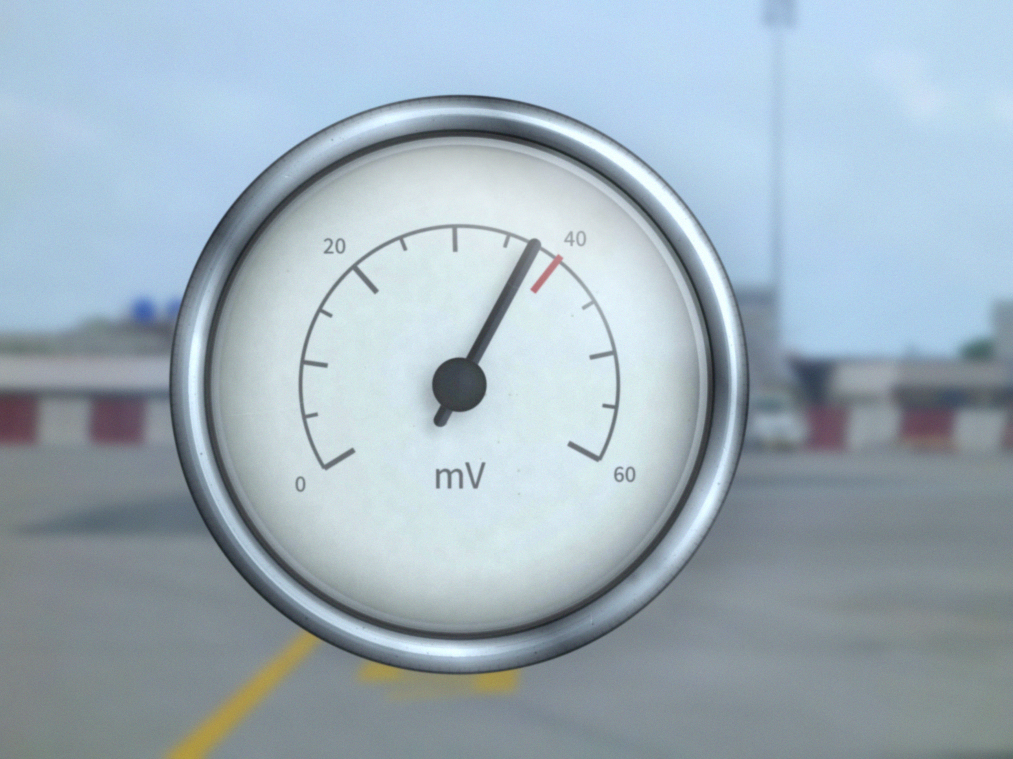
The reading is 37.5 mV
